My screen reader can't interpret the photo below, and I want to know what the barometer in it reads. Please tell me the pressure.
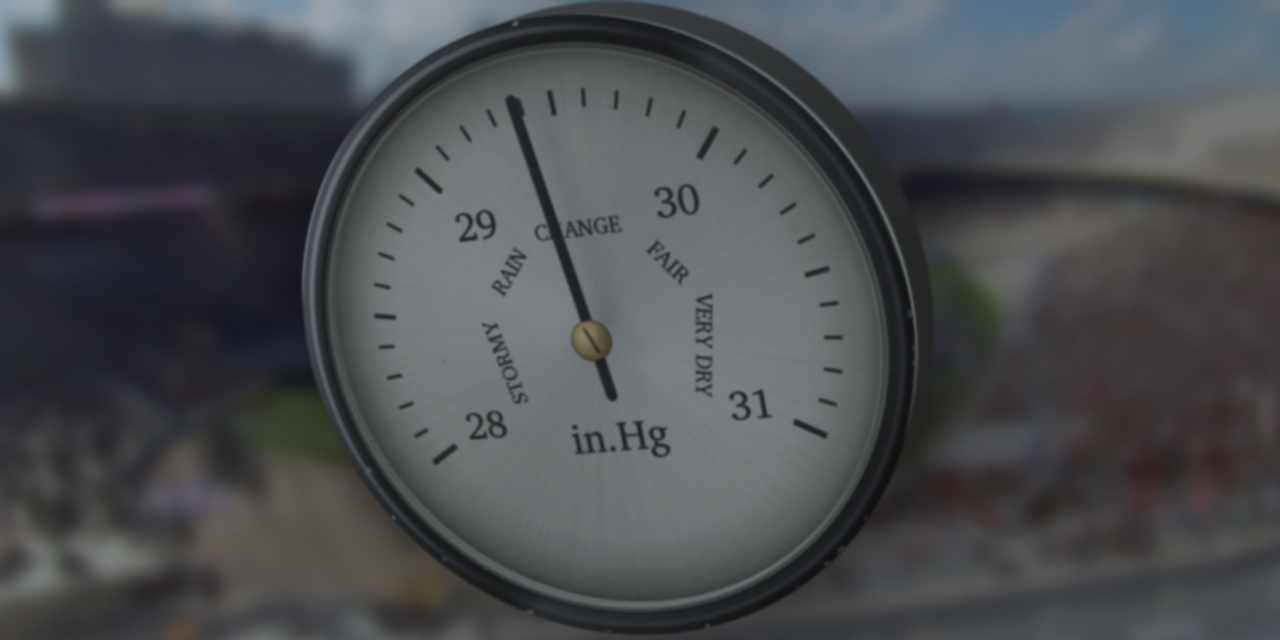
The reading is 29.4 inHg
